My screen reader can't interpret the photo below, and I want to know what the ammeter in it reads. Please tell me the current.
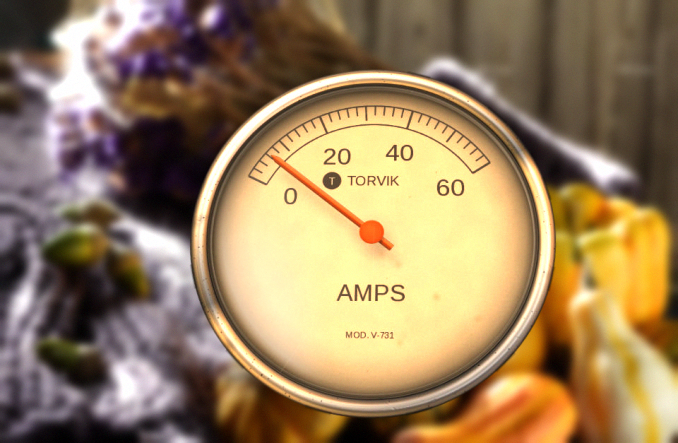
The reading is 6 A
